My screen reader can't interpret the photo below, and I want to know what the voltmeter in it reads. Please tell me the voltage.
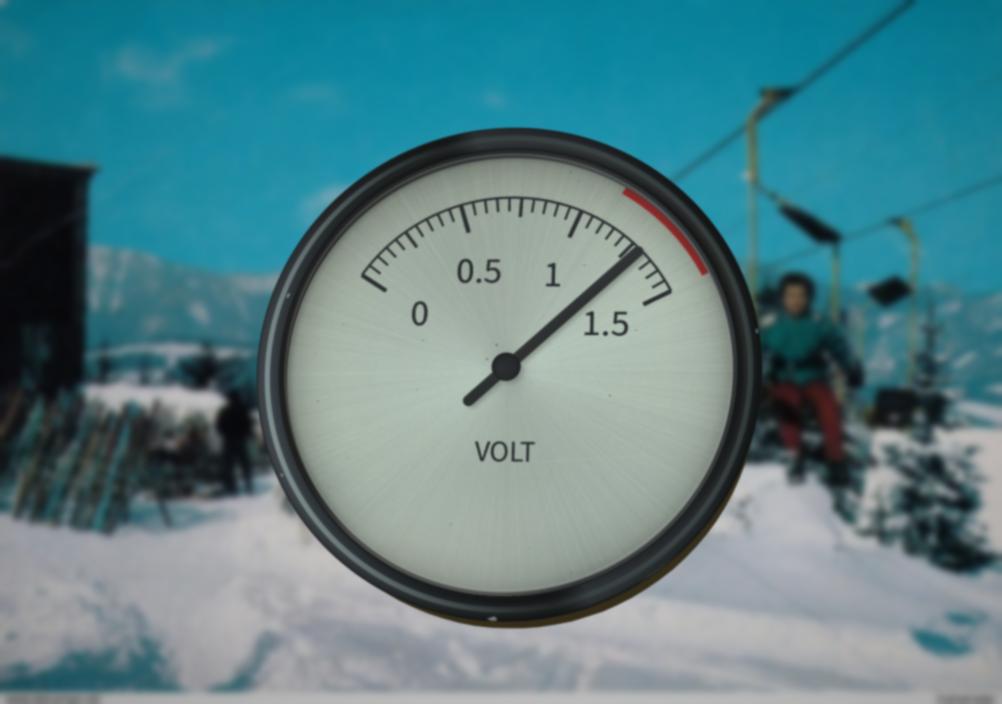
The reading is 1.3 V
